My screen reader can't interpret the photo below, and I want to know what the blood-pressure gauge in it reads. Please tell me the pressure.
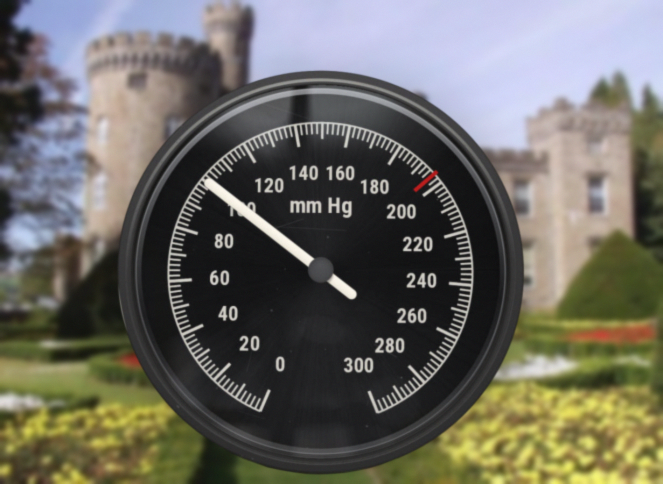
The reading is 100 mmHg
